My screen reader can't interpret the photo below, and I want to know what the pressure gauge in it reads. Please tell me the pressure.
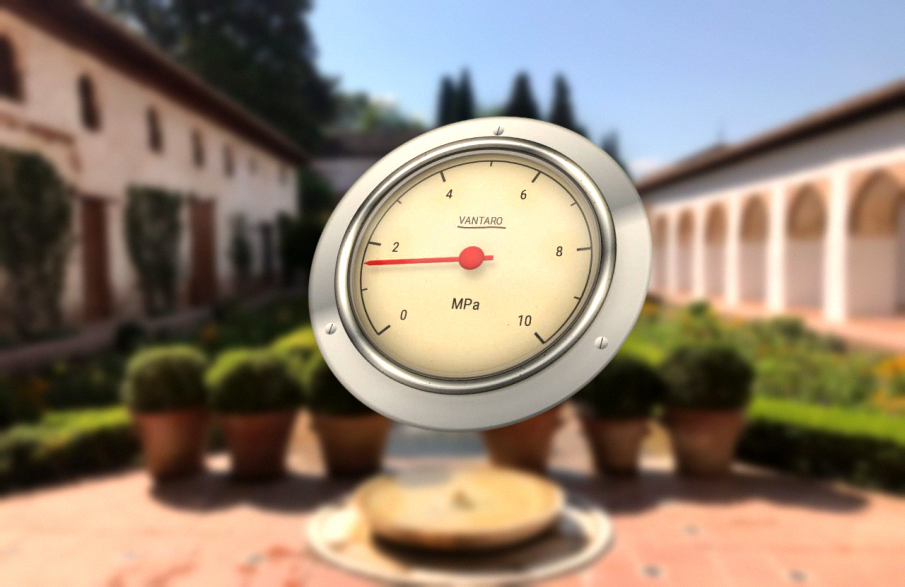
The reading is 1.5 MPa
